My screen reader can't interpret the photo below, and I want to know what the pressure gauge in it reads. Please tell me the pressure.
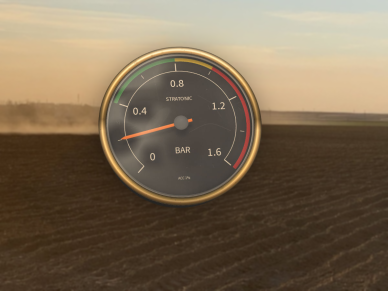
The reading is 0.2 bar
